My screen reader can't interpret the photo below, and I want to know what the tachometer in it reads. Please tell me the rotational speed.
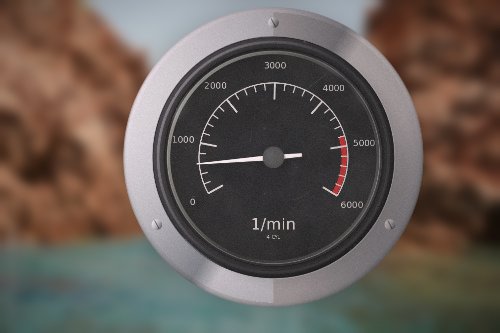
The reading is 600 rpm
